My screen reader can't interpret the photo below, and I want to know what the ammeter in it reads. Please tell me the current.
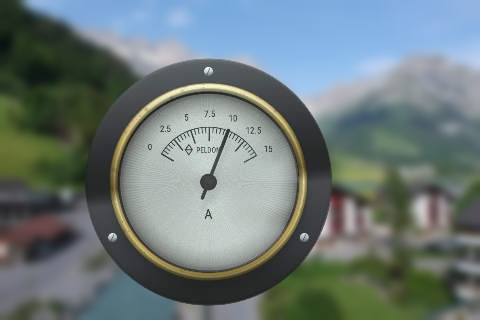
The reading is 10 A
